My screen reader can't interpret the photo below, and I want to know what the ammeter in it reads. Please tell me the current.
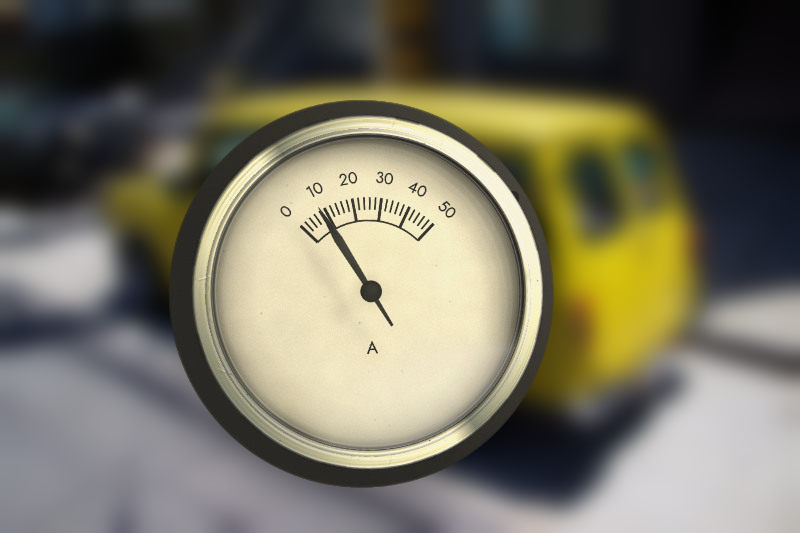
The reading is 8 A
